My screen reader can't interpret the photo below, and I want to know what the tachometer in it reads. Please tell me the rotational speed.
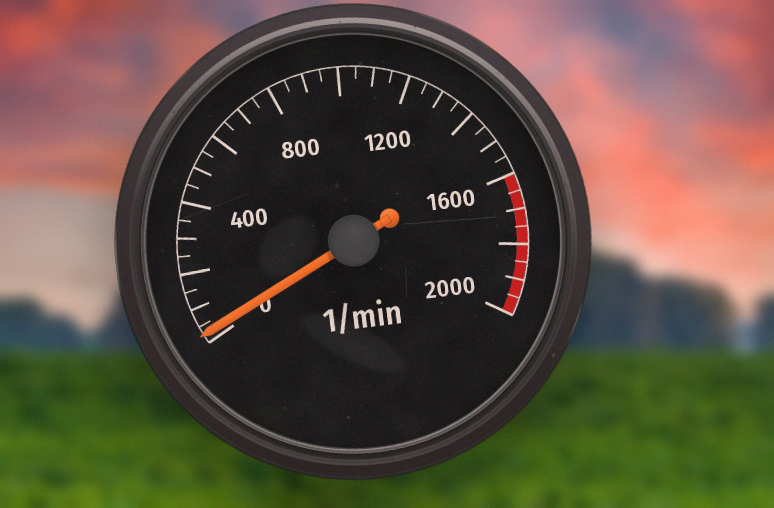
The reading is 25 rpm
